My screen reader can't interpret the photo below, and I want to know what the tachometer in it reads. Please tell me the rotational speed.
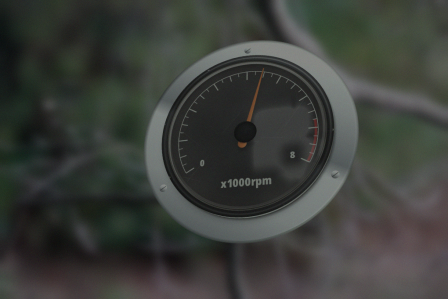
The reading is 4500 rpm
